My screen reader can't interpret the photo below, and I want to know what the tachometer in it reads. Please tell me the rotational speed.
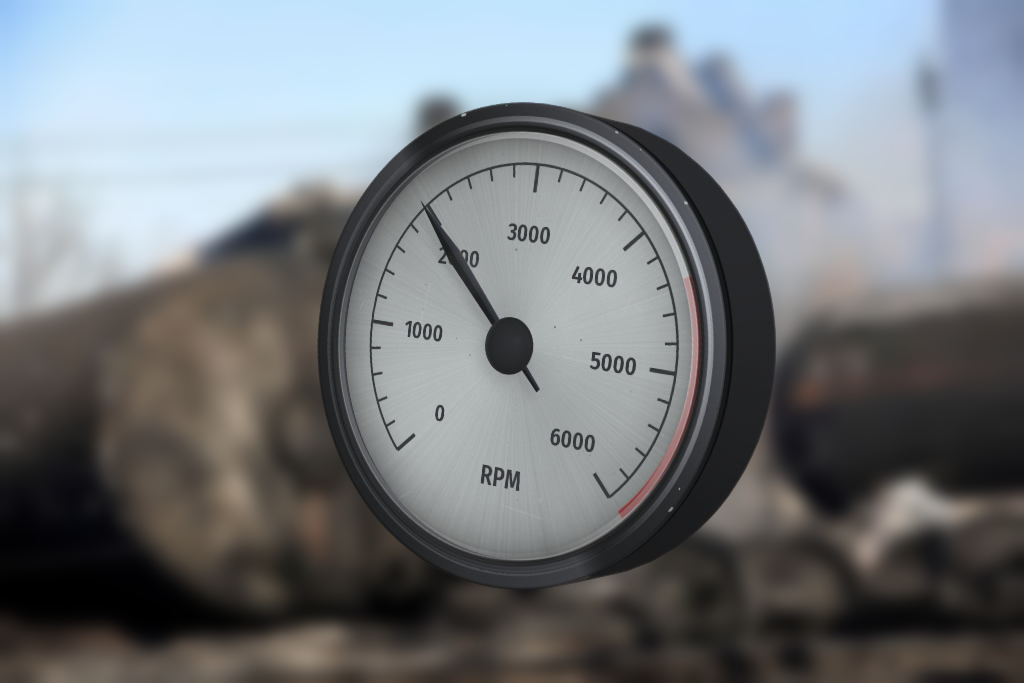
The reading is 2000 rpm
